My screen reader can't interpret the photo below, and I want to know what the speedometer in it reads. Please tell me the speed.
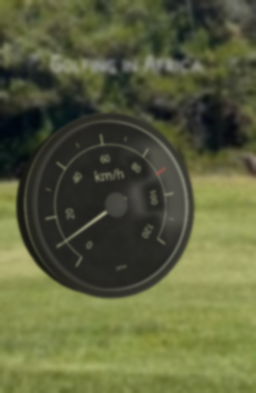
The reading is 10 km/h
